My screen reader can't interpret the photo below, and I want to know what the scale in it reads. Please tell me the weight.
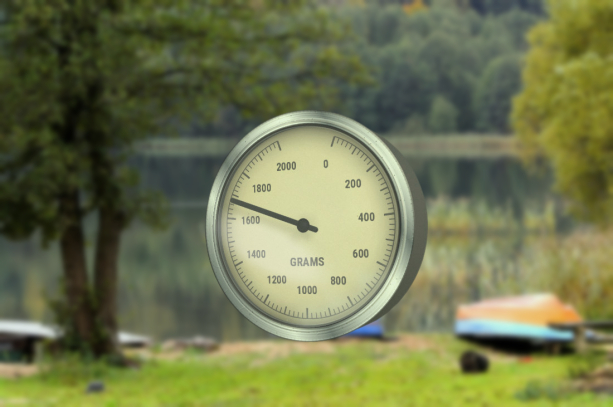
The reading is 1680 g
